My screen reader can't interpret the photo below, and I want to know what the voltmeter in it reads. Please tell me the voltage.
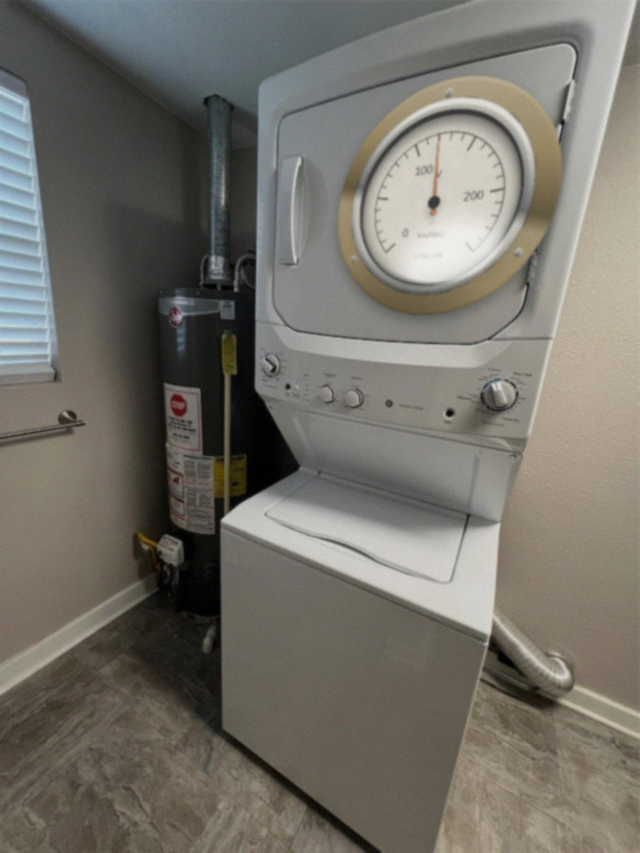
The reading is 120 V
